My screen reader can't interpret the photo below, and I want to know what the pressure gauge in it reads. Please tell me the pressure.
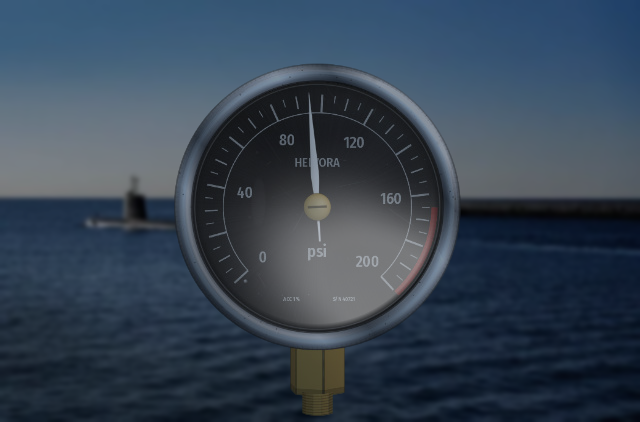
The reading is 95 psi
